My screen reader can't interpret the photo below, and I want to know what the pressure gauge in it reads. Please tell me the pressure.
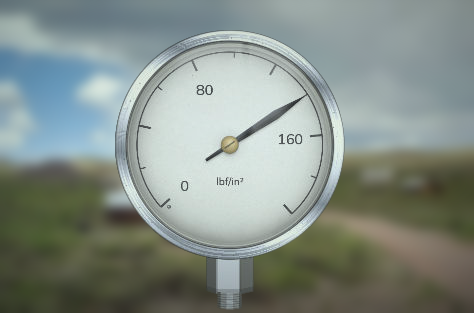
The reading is 140 psi
